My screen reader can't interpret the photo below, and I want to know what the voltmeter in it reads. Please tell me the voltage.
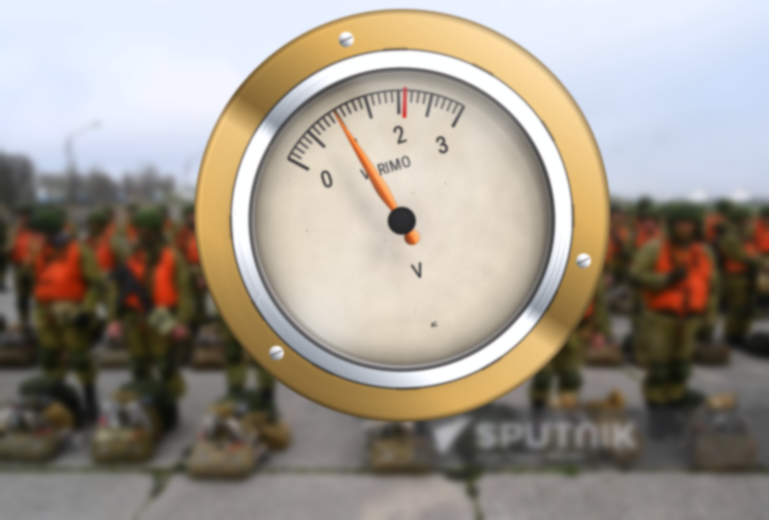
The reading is 1 V
